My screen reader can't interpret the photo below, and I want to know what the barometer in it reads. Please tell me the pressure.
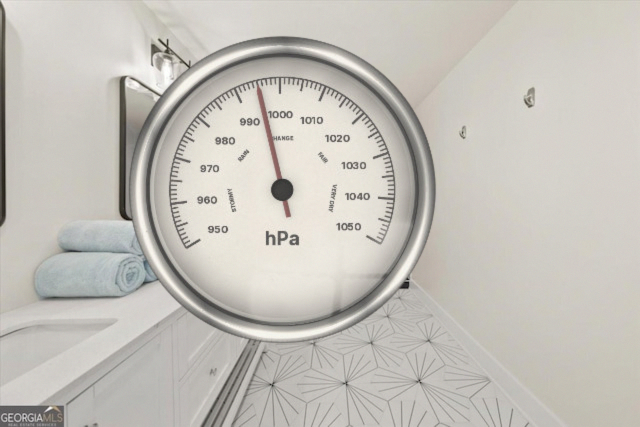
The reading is 995 hPa
